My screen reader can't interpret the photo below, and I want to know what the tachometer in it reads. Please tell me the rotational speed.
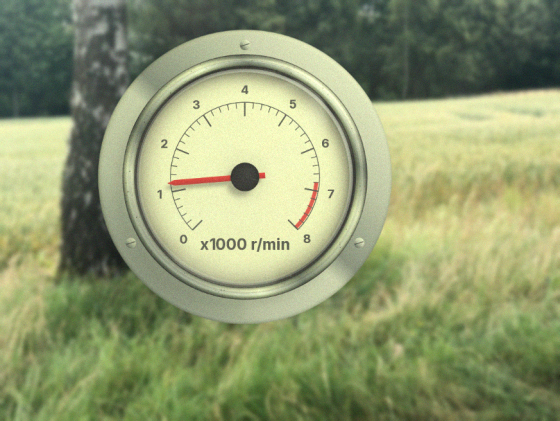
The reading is 1200 rpm
